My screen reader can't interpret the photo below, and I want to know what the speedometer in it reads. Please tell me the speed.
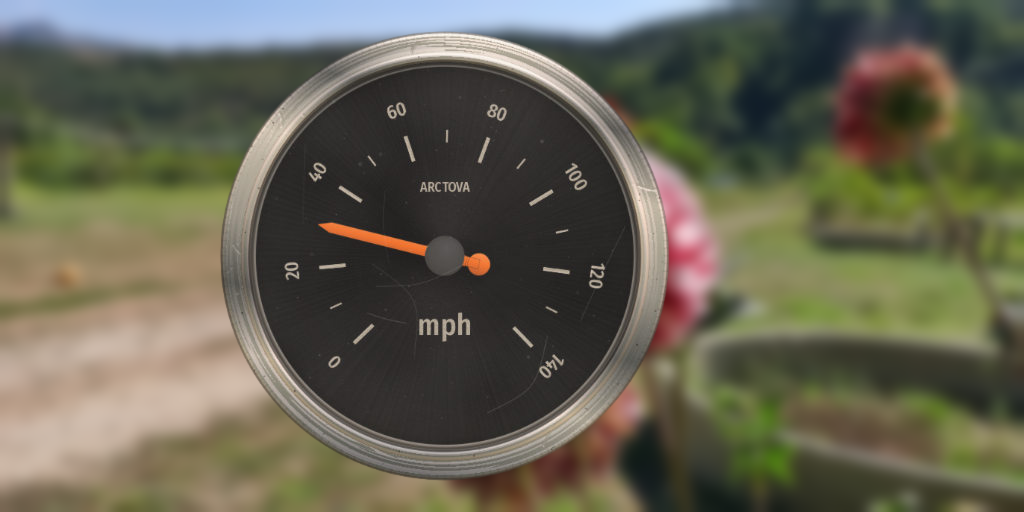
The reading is 30 mph
